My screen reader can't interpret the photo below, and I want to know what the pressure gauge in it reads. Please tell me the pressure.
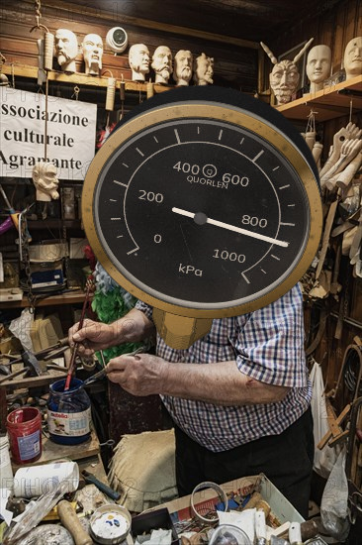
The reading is 850 kPa
